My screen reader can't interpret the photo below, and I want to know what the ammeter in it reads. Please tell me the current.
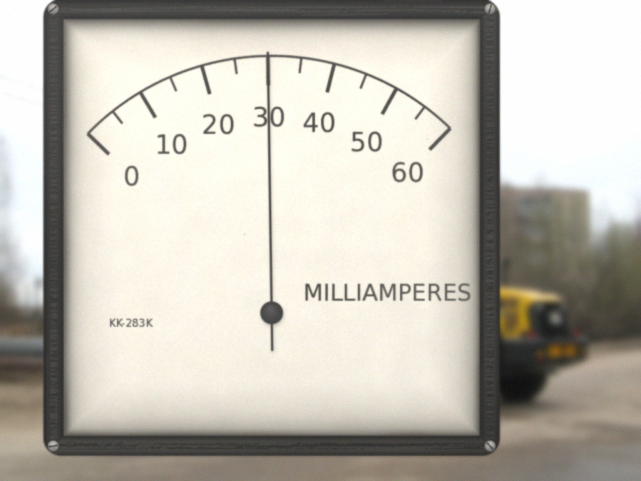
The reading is 30 mA
